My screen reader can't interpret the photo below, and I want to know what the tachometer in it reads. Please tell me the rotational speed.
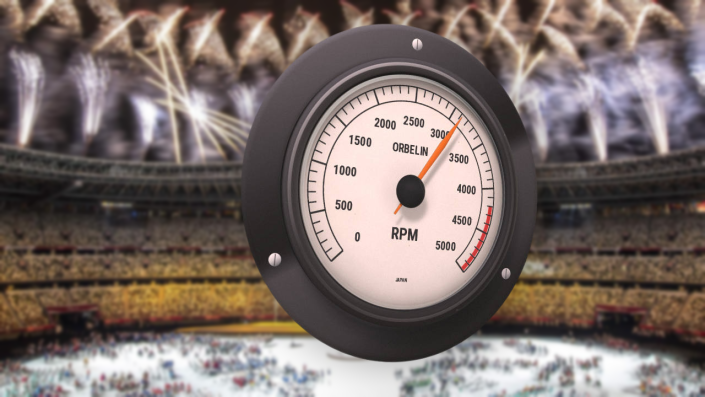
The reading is 3100 rpm
